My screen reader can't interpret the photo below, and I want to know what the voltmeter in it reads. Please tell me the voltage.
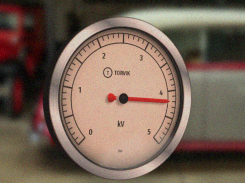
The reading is 4.2 kV
